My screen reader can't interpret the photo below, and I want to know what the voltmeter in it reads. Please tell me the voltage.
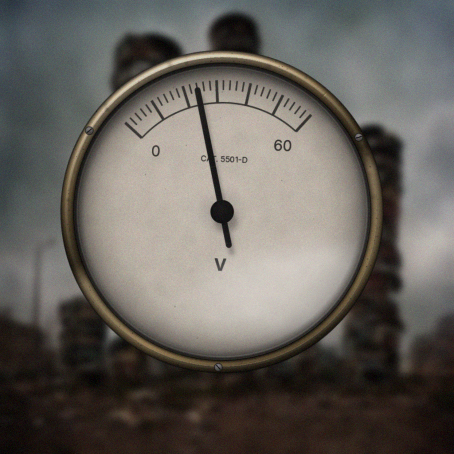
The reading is 24 V
